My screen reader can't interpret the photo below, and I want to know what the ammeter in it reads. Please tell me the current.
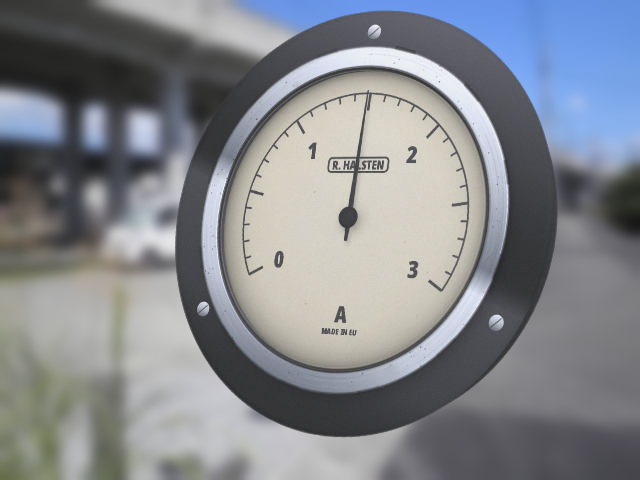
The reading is 1.5 A
